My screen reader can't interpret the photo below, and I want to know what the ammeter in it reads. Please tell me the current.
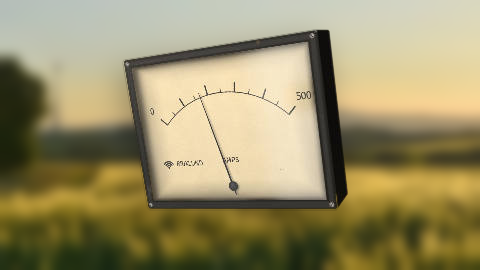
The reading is 175 A
